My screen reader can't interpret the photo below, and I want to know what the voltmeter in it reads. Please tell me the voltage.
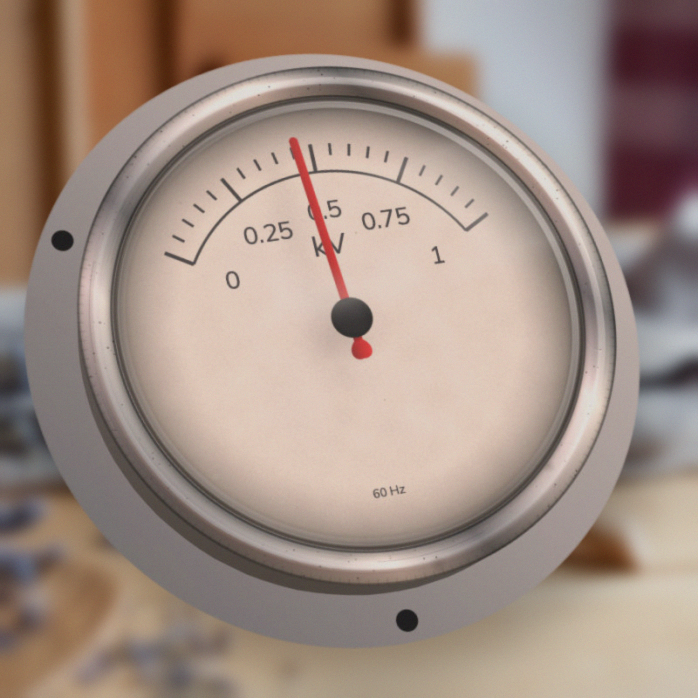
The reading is 0.45 kV
